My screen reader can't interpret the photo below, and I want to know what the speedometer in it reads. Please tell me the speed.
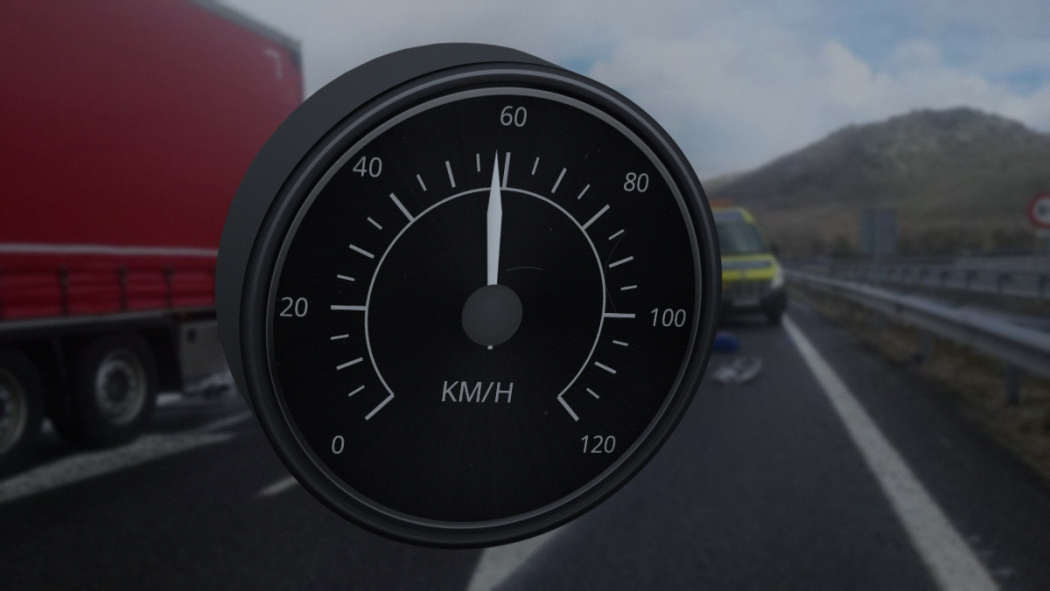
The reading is 57.5 km/h
